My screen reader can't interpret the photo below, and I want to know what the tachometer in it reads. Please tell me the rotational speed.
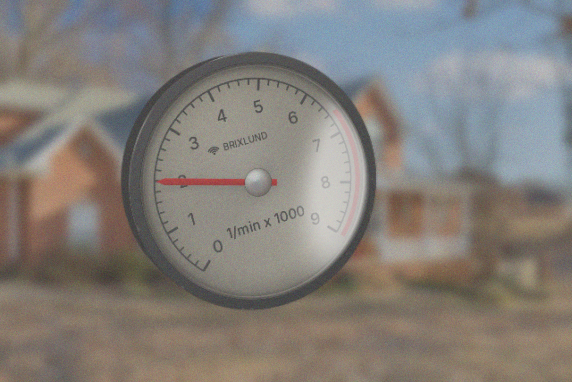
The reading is 2000 rpm
